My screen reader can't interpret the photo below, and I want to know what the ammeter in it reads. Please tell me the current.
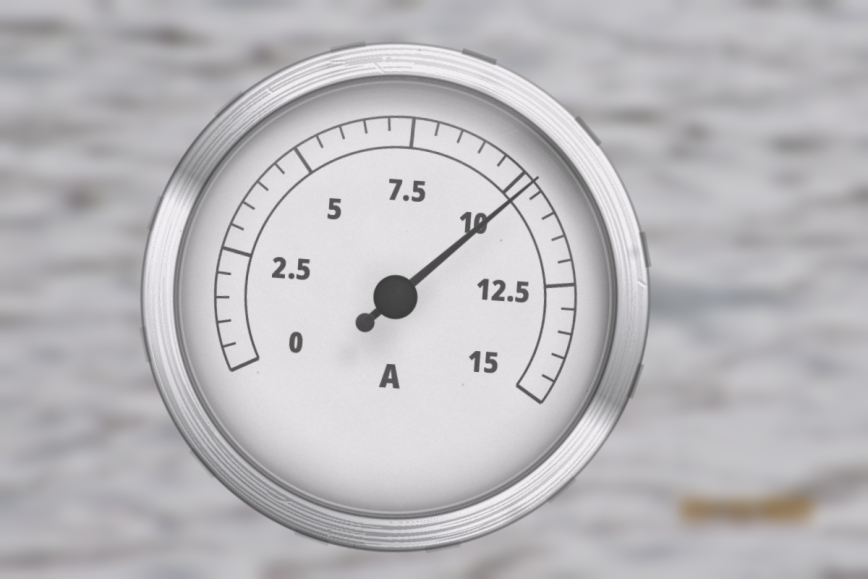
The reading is 10.25 A
